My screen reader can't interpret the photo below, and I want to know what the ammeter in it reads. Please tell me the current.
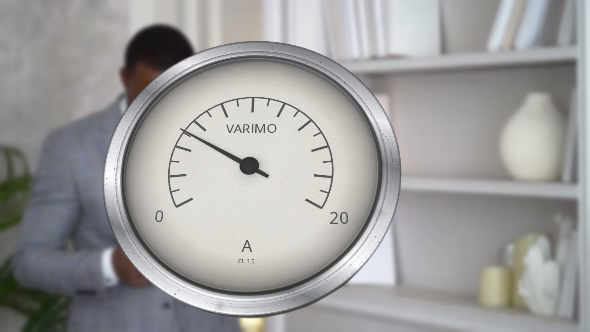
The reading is 5 A
